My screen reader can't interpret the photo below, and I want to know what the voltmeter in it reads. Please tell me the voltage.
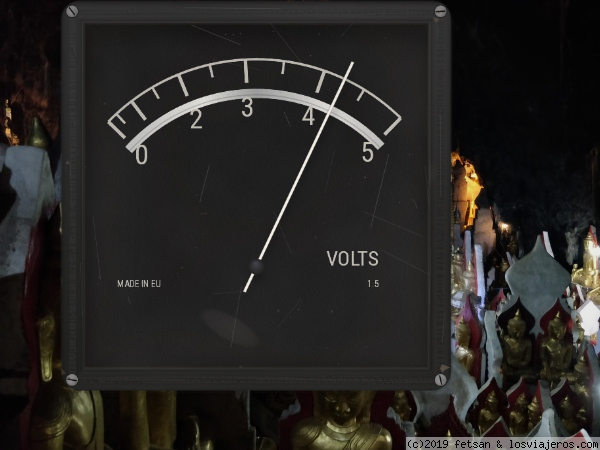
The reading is 4.25 V
